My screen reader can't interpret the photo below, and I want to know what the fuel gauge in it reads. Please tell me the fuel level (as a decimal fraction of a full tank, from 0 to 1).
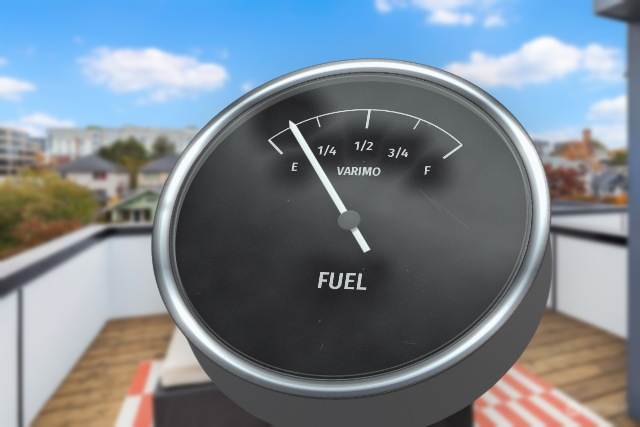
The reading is 0.125
